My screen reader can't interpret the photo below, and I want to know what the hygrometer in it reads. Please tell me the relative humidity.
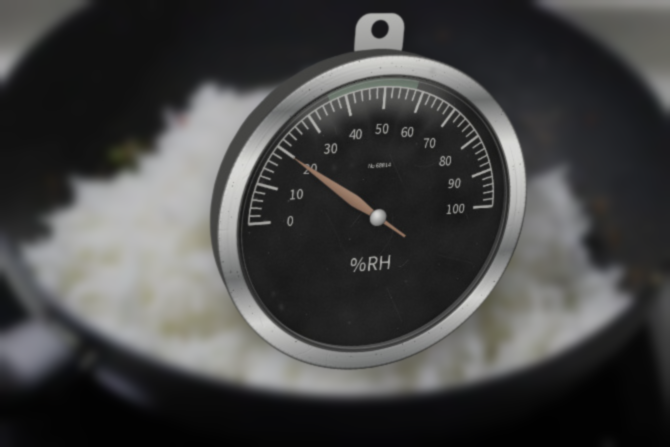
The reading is 20 %
